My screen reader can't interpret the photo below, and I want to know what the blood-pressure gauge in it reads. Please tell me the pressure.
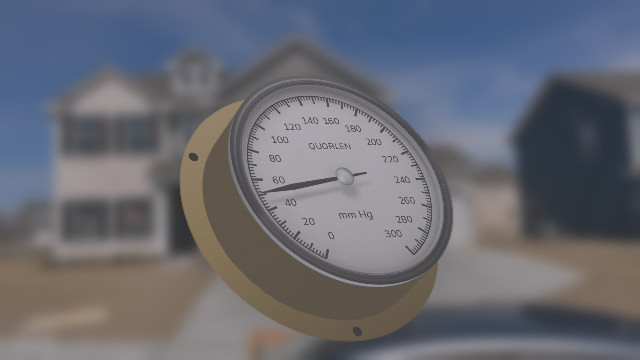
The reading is 50 mmHg
